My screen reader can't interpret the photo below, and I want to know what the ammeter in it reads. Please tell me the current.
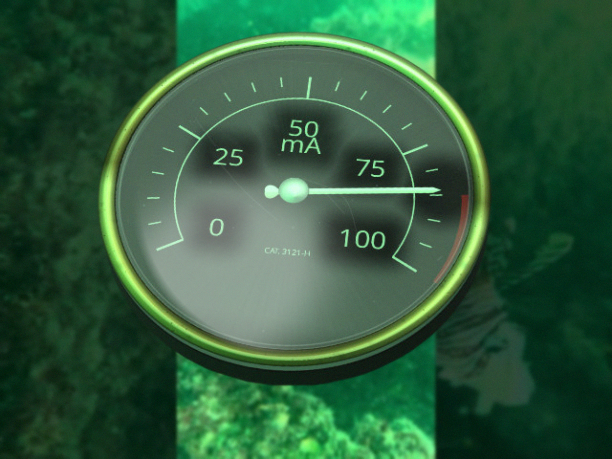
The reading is 85 mA
